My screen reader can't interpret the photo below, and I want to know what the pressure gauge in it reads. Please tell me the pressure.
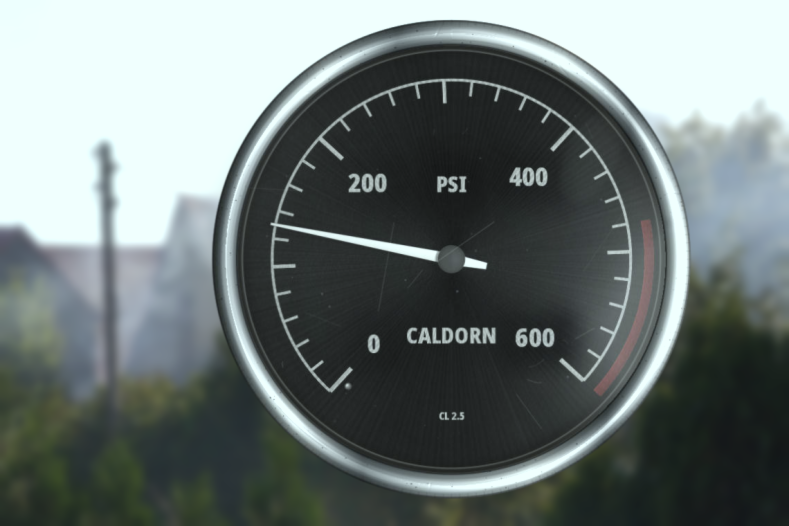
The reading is 130 psi
